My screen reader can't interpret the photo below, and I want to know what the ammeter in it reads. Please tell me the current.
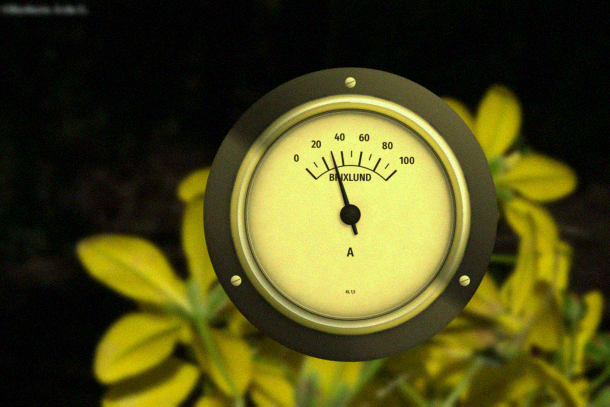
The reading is 30 A
